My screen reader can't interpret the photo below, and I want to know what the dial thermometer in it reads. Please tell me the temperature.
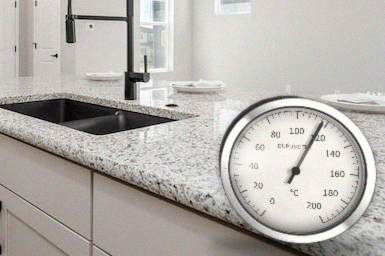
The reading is 116 °C
